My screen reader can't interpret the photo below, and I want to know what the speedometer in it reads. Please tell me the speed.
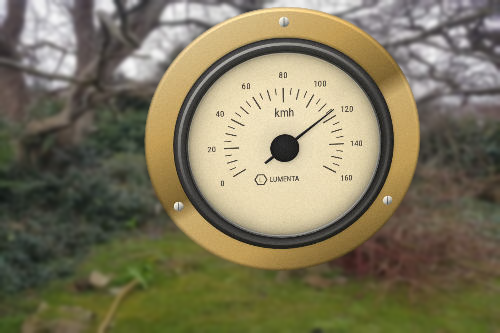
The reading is 115 km/h
